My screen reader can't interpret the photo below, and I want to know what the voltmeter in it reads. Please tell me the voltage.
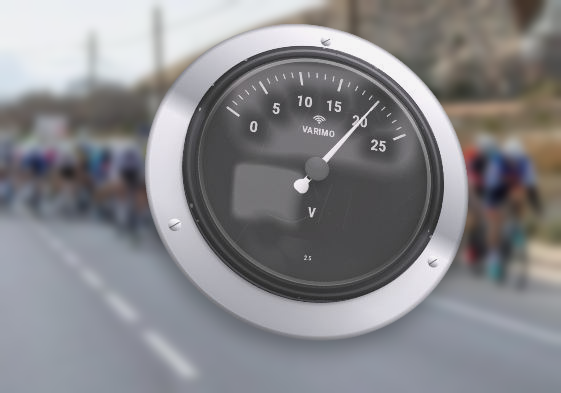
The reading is 20 V
